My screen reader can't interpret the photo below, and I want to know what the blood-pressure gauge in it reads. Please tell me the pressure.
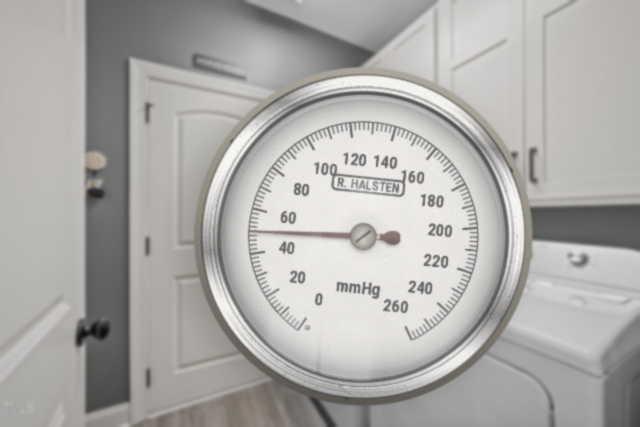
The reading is 50 mmHg
